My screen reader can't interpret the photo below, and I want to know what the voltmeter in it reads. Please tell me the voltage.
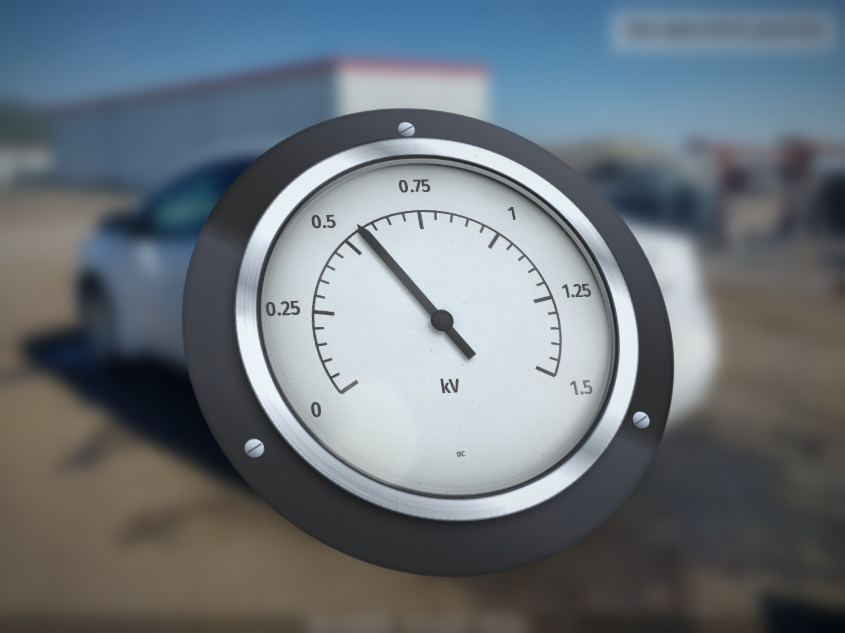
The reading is 0.55 kV
